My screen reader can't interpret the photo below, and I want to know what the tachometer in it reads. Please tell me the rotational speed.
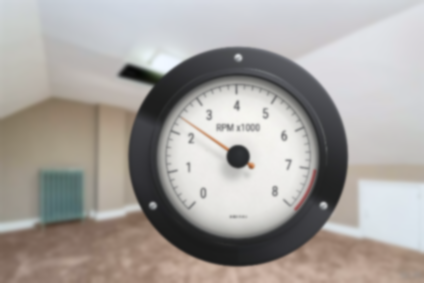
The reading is 2400 rpm
